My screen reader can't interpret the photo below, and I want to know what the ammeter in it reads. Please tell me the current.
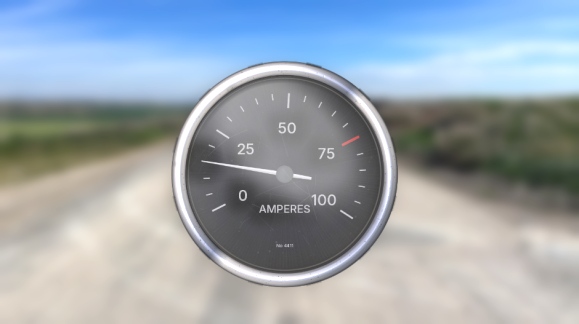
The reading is 15 A
